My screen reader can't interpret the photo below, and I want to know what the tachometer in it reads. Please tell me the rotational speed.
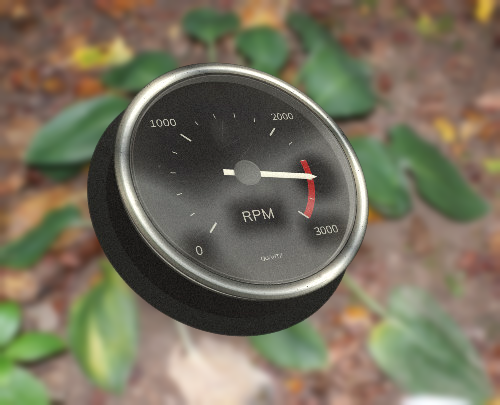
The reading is 2600 rpm
